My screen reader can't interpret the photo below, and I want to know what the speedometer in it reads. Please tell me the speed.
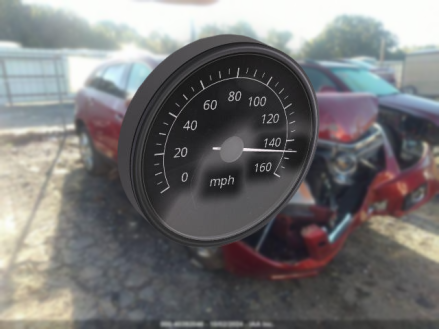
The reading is 145 mph
